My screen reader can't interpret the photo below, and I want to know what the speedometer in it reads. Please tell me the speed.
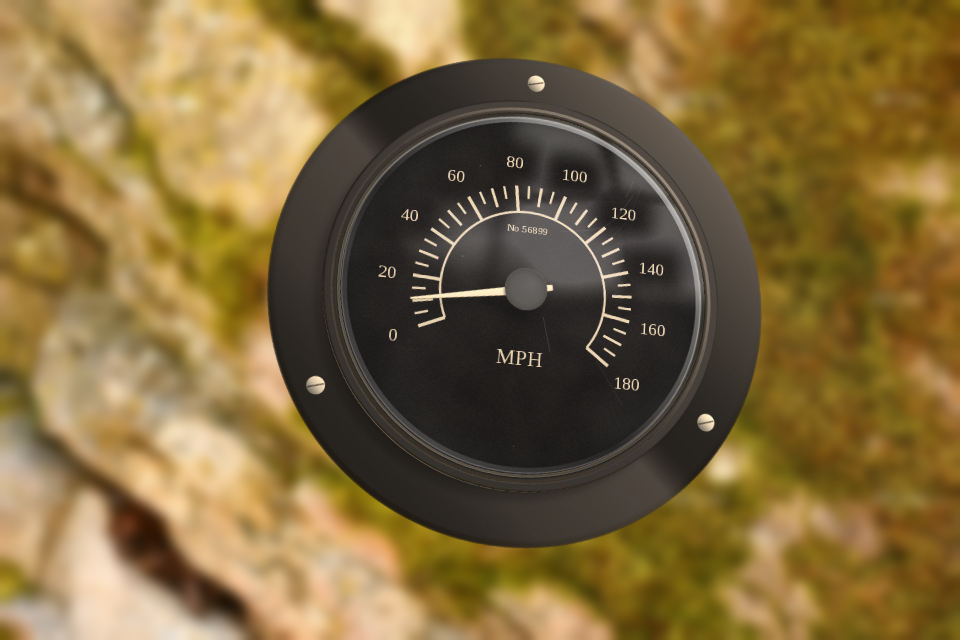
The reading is 10 mph
